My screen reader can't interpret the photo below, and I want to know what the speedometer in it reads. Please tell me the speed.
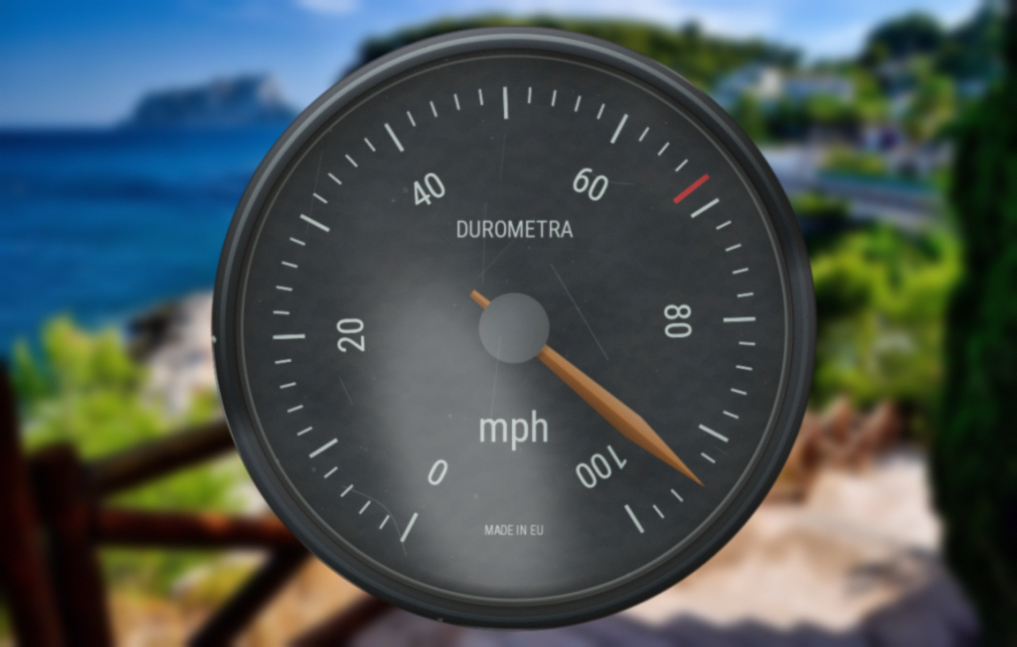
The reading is 94 mph
